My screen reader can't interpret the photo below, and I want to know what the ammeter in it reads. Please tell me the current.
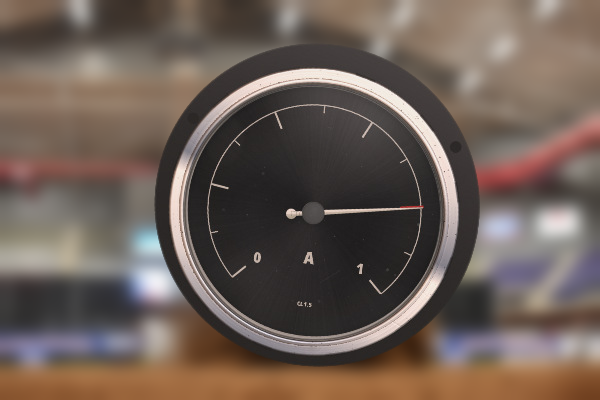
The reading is 0.8 A
